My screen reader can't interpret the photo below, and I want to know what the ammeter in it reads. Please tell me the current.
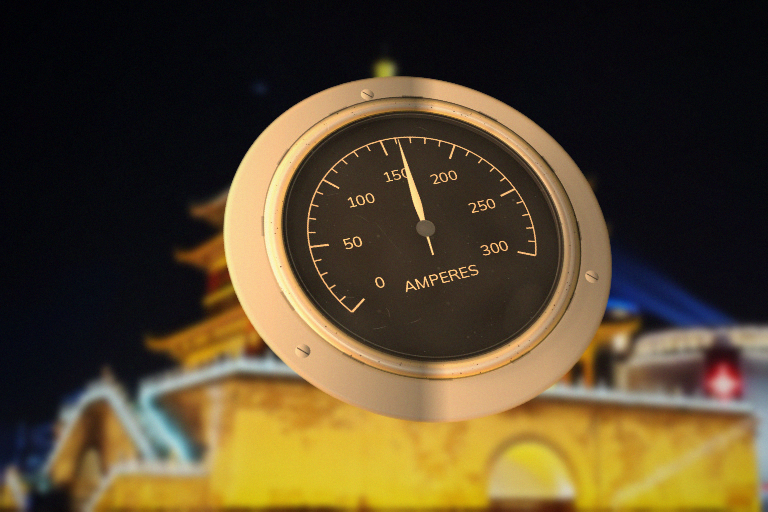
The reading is 160 A
